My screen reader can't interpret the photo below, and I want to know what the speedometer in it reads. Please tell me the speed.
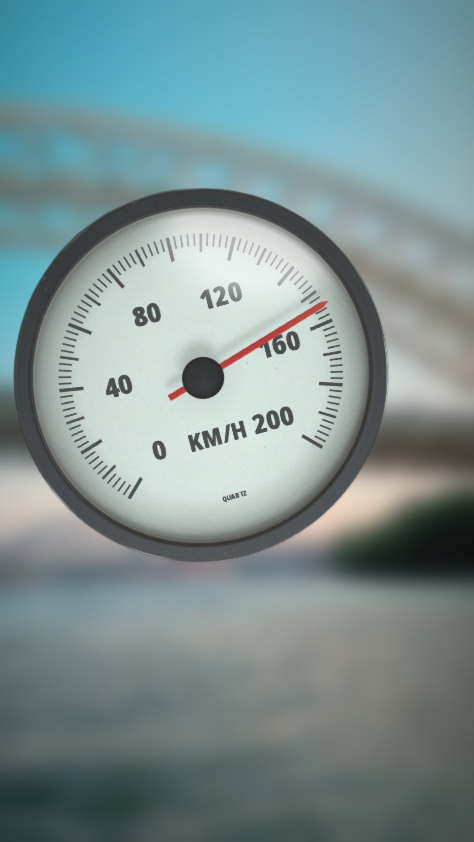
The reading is 154 km/h
